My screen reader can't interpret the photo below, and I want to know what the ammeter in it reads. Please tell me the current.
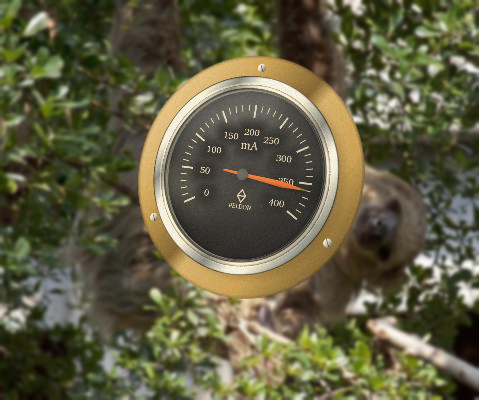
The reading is 360 mA
